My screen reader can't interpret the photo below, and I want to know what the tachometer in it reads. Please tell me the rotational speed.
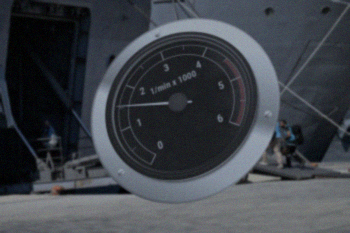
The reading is 1500 rpm
